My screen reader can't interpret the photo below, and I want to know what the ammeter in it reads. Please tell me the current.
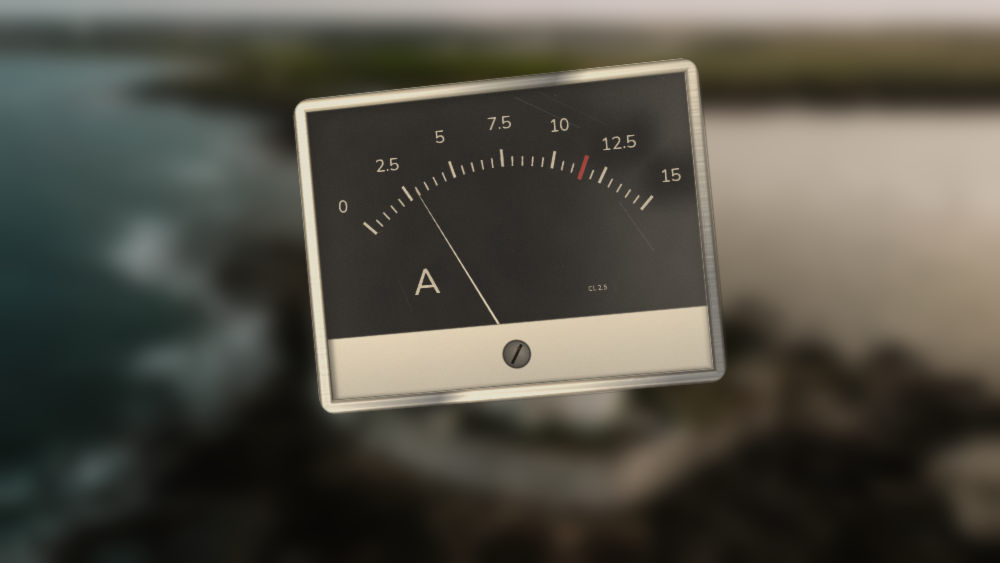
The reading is 3 A
